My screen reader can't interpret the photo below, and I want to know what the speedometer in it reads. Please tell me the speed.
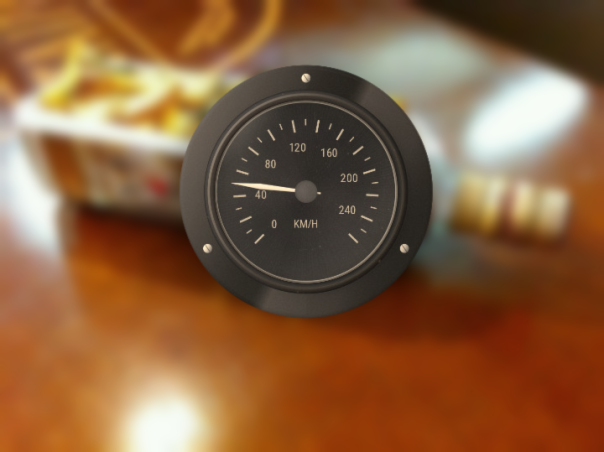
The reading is 50 km/h
